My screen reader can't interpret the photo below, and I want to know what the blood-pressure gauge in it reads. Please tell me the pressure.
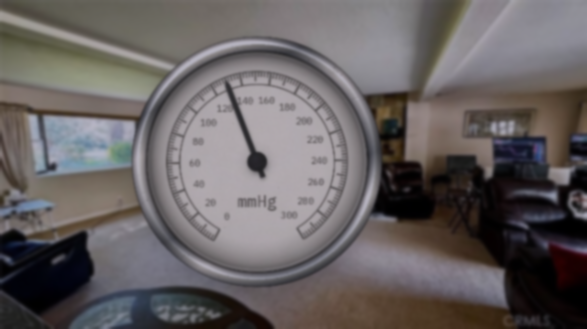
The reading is 130 mmHg
